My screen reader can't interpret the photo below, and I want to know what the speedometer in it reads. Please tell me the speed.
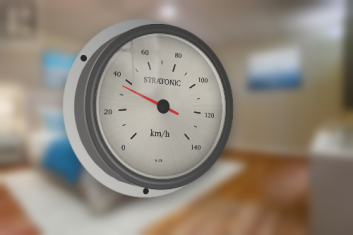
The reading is 35 km/h
